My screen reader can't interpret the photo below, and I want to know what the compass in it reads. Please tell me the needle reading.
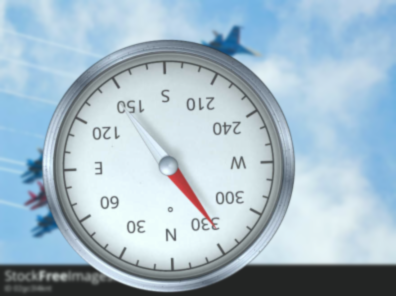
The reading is 325 °
